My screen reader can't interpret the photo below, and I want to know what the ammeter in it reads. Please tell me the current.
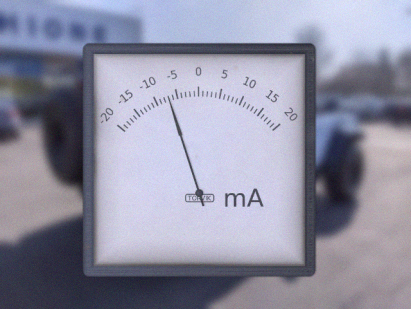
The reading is -7 mA
